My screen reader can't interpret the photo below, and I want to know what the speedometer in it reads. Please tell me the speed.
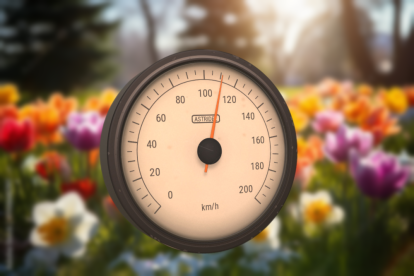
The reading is 110 km/h
